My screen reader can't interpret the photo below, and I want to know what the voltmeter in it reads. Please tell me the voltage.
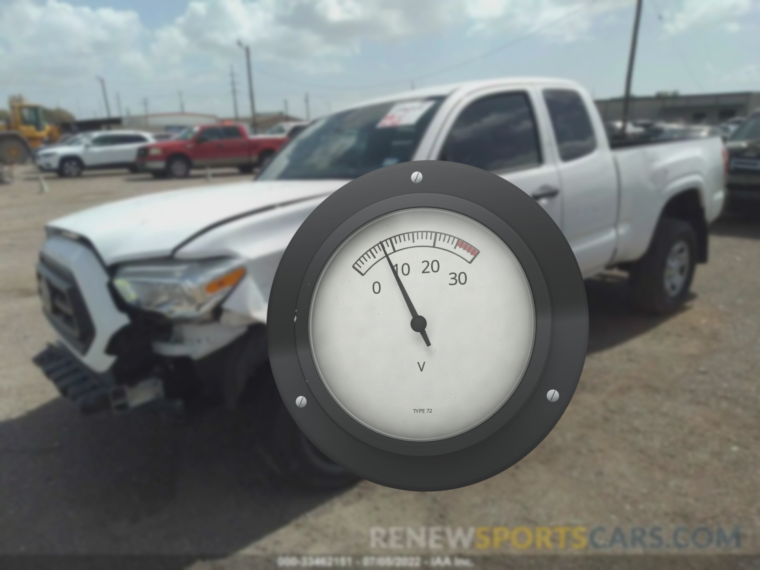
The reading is 8 V
